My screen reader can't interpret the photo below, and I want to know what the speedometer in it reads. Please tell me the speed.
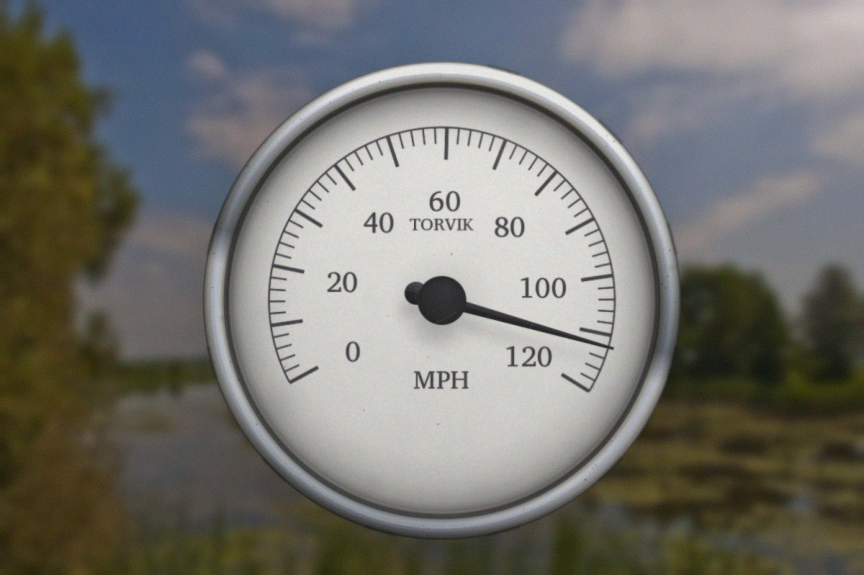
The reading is 112 mph
